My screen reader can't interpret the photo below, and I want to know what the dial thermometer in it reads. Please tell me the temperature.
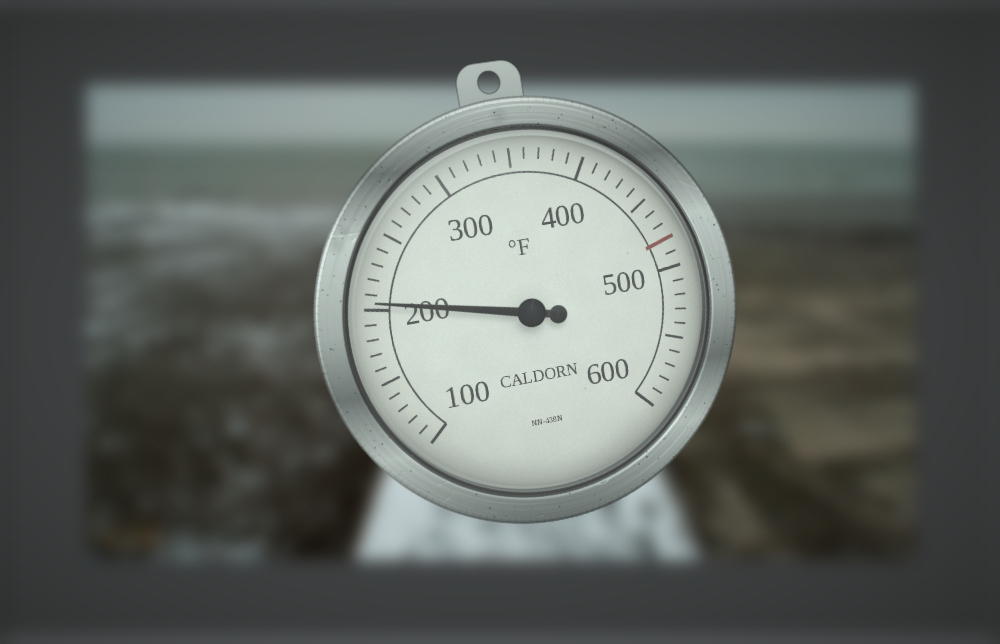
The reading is 205 °F
